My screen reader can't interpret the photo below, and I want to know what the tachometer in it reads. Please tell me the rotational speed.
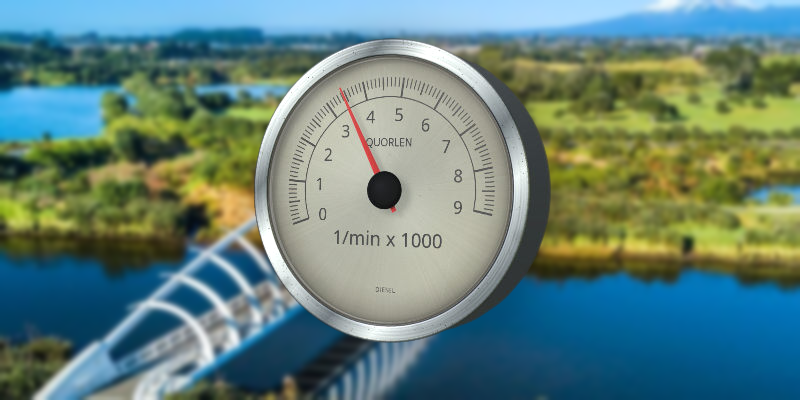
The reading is 3500 rpm
